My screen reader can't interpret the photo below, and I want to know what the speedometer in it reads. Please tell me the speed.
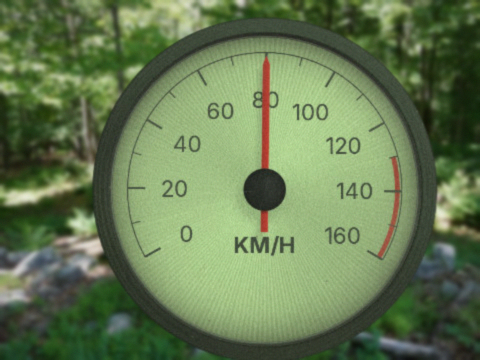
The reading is 80 km/h
